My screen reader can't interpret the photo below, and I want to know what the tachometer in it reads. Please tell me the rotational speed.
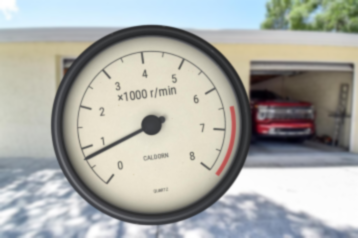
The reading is 750 rpm
